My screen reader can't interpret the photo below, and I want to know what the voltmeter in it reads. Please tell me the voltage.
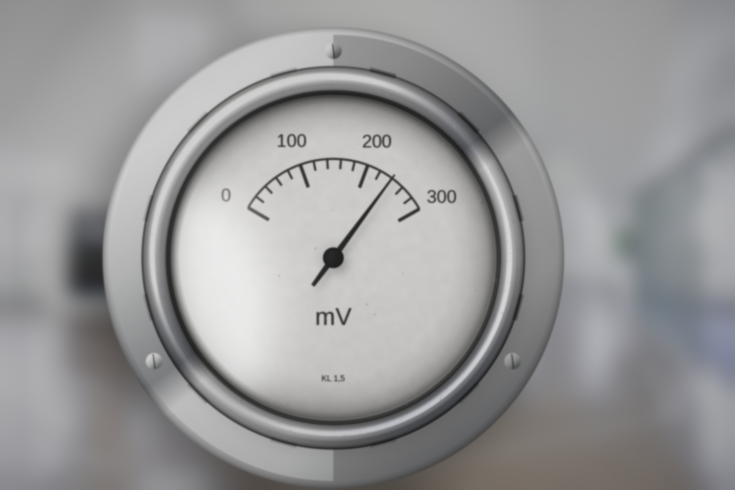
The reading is 240 mV
